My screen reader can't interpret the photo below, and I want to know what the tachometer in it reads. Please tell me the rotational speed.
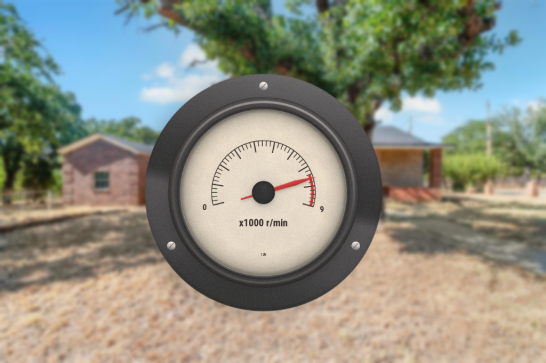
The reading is 7600 rpm
